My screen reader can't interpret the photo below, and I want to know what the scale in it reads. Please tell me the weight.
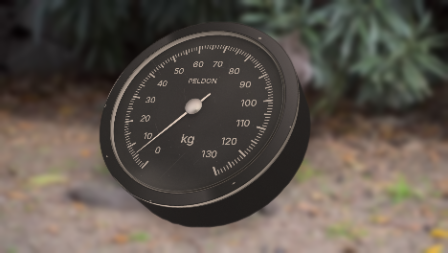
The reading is 5 kg
